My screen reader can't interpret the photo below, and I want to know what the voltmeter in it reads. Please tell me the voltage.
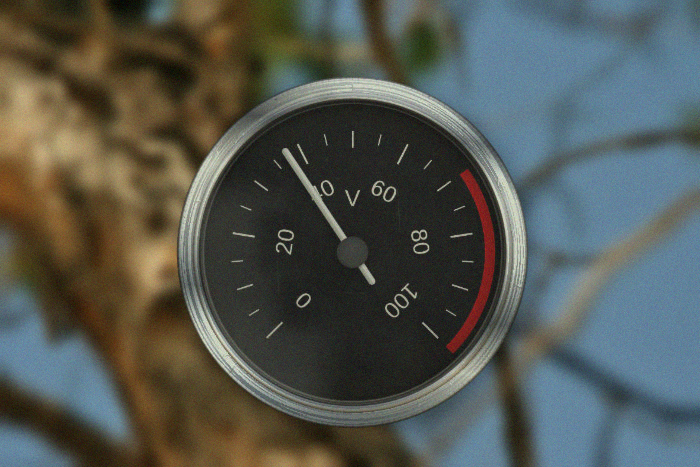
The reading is 37.5 V
